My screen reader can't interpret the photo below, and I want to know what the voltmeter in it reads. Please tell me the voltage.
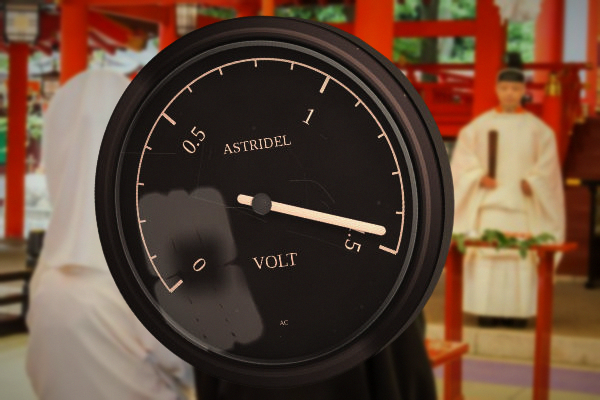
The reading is 1.45 V
